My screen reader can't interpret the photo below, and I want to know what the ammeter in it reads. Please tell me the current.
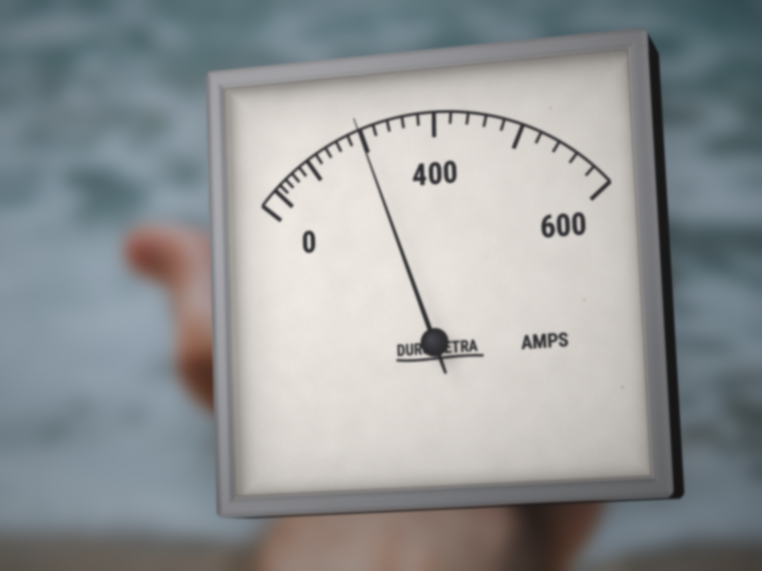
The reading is 300 A
